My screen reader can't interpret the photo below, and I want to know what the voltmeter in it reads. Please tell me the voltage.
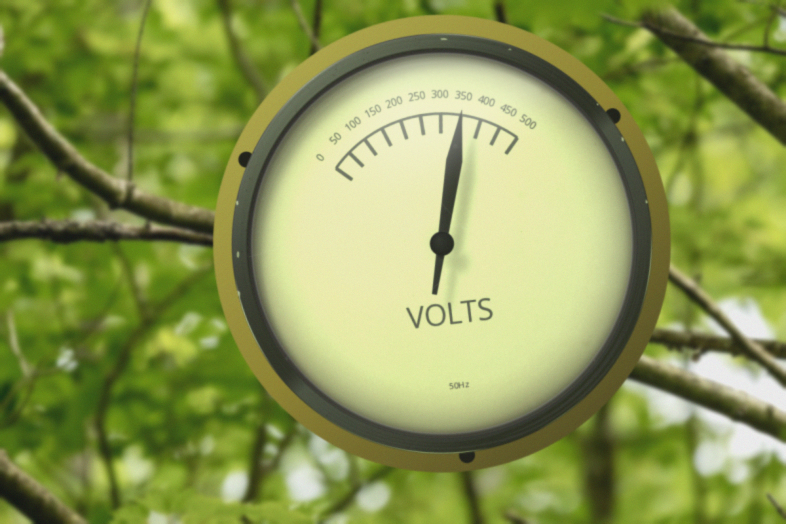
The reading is 350 V
